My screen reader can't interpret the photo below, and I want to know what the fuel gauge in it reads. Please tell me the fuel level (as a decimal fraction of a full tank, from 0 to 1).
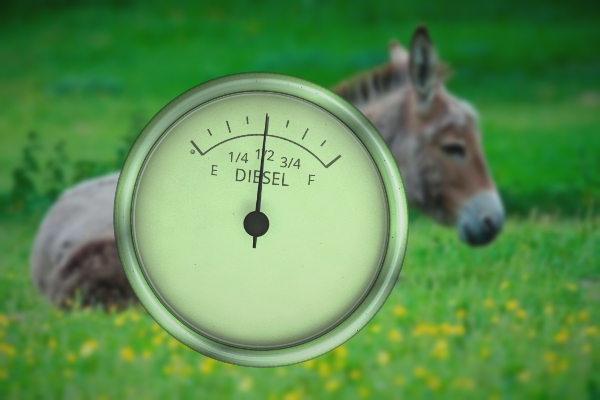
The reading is 0.5
